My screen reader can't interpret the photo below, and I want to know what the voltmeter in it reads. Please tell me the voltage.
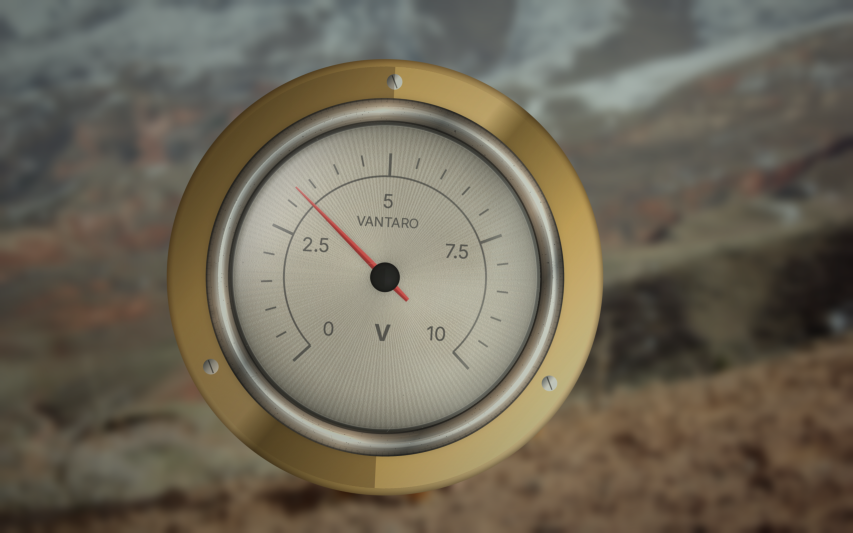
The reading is 3.25 V
